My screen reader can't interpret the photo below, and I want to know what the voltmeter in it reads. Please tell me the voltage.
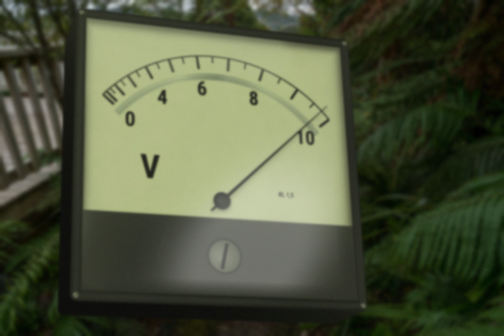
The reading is 9.75 V
